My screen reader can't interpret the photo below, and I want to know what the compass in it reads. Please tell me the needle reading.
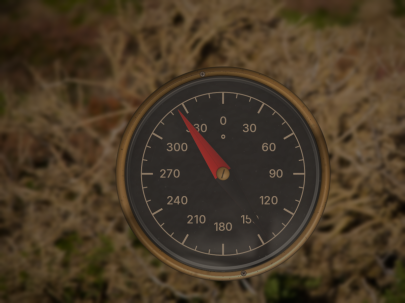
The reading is 325 °
